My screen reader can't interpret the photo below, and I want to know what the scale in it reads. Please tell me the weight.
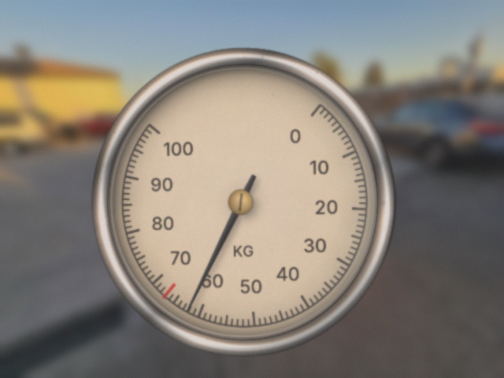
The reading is 62 kg
